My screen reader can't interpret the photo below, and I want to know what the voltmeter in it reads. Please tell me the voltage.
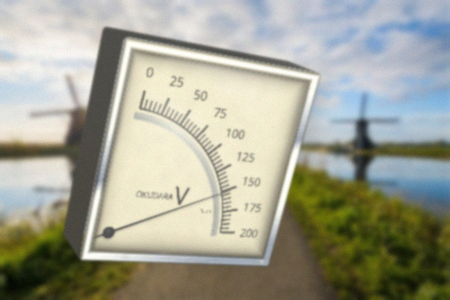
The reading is 150 V
